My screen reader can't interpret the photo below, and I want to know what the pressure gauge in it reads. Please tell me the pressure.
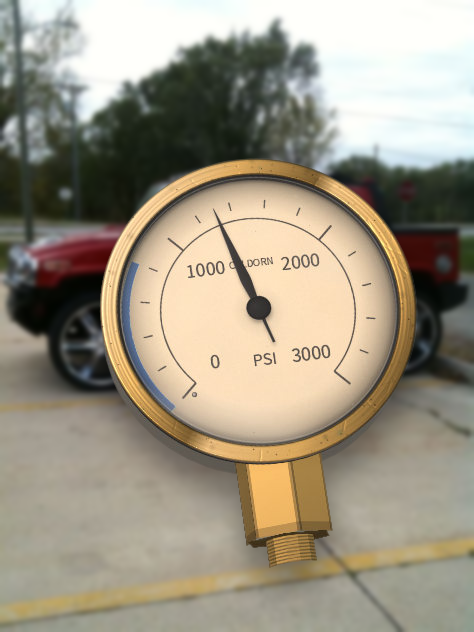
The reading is 1300 psi
